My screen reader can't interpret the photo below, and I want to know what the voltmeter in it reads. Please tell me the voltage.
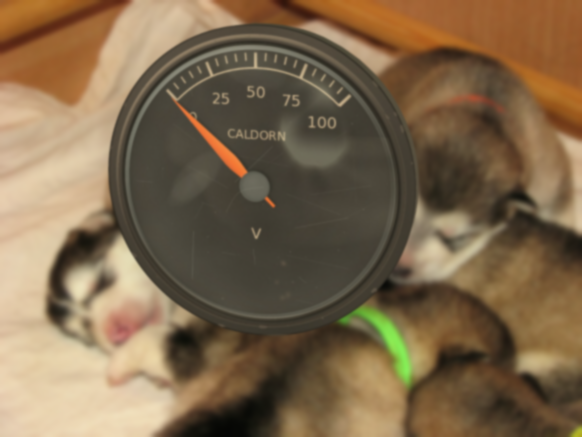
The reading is 0 V
